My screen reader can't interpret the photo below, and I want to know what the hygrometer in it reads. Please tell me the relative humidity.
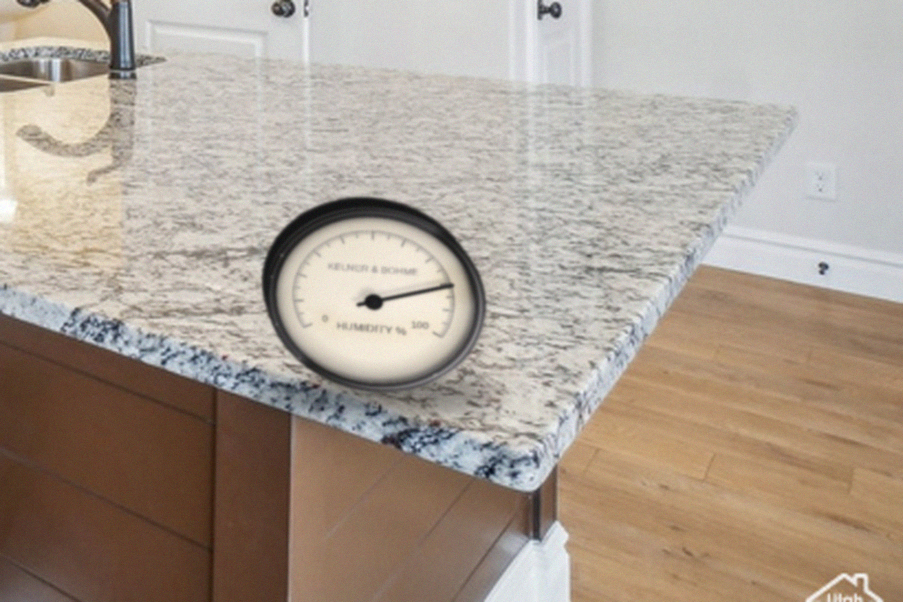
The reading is 80 %
